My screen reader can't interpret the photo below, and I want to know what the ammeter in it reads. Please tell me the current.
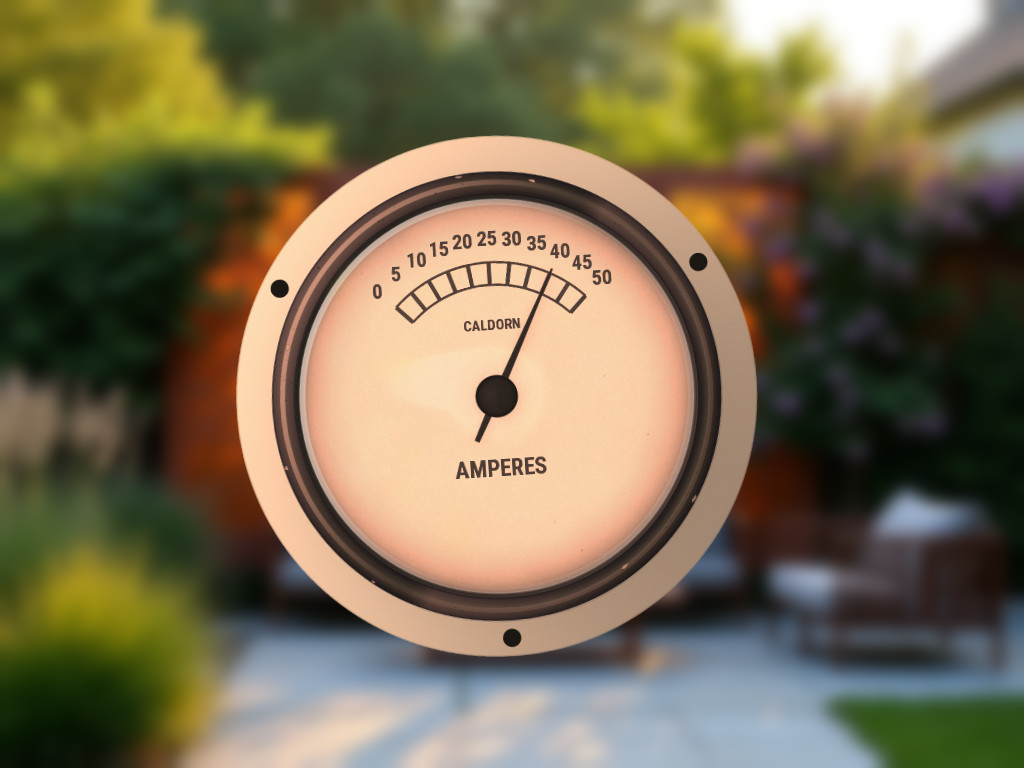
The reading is 40 A
